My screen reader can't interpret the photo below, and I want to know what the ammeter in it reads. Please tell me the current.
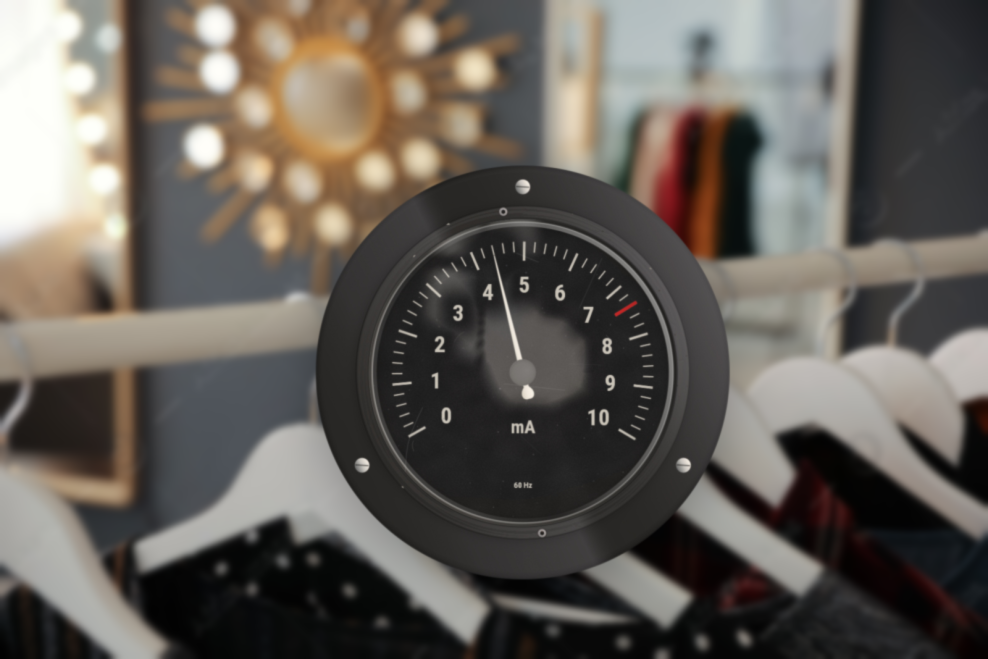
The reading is 4.4 mA
